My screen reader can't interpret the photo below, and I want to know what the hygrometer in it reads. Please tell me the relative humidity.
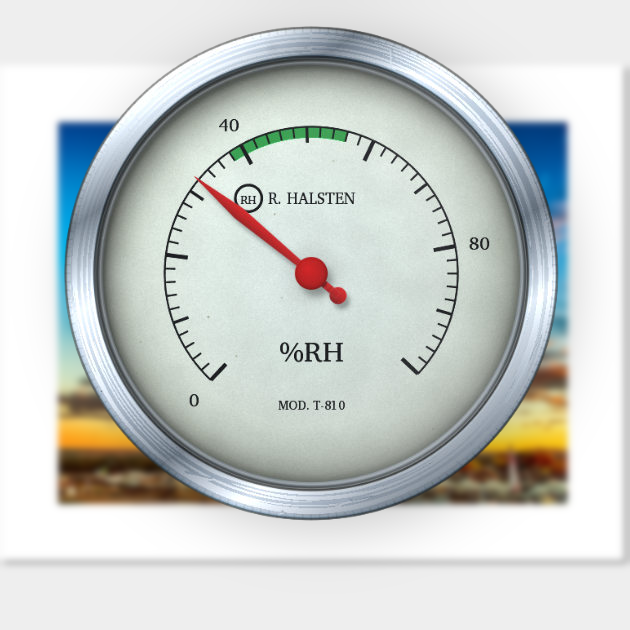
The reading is 32 %
